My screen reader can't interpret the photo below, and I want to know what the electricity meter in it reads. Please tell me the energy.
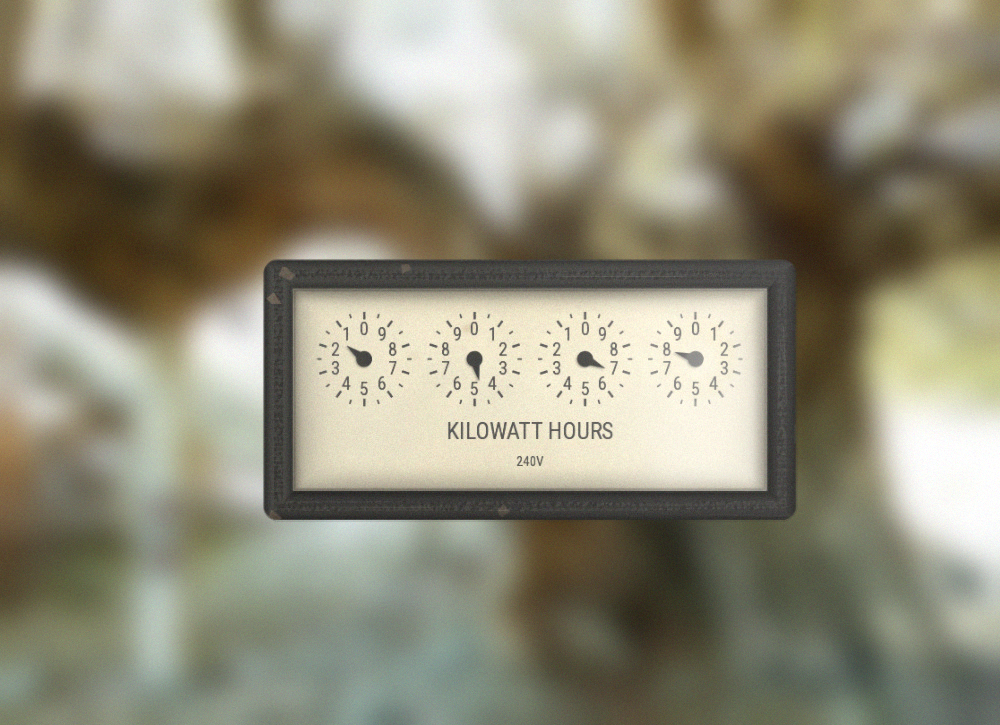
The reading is 1468 kWh
